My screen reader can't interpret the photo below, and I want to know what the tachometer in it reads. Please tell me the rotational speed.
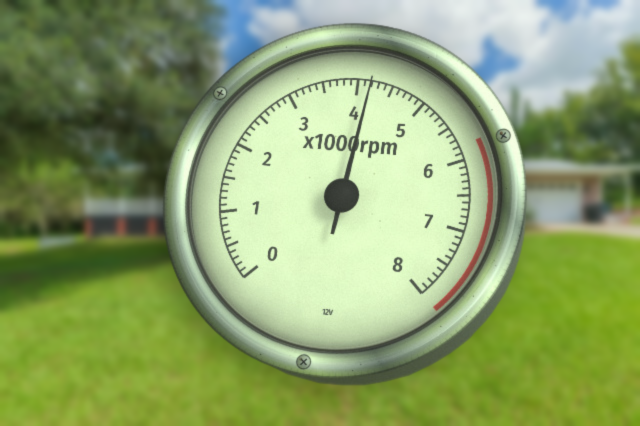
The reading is 4200 rpm
